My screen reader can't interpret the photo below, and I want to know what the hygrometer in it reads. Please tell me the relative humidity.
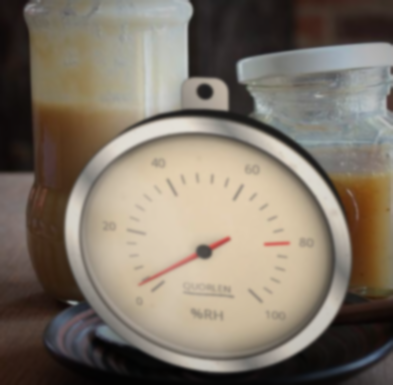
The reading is 4 %
